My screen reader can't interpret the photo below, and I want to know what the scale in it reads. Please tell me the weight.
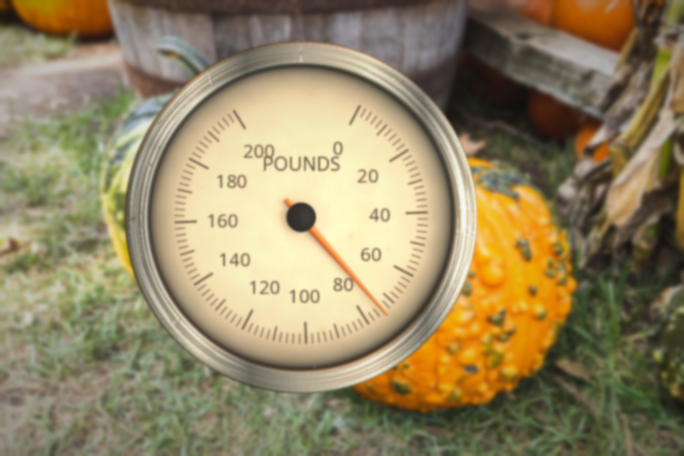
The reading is 74 lb
